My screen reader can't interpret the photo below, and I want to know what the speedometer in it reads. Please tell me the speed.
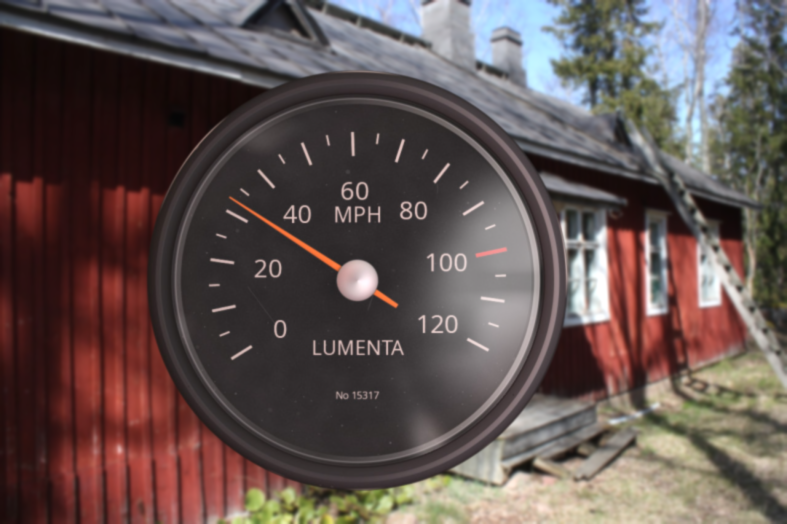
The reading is 32.5 mph
